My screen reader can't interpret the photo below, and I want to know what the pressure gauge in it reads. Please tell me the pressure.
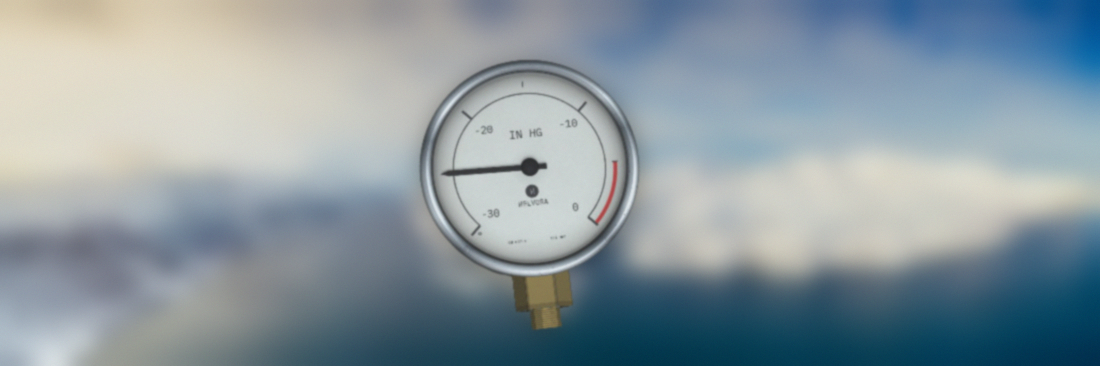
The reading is -25 inHg
